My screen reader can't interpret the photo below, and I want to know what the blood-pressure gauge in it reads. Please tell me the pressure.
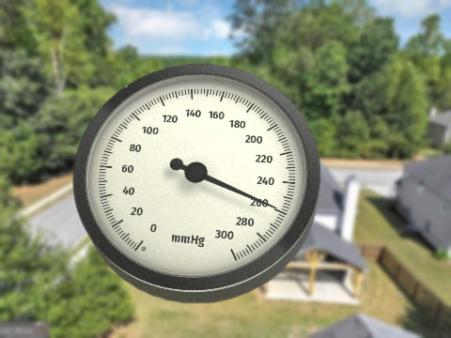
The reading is 260 mmHg
